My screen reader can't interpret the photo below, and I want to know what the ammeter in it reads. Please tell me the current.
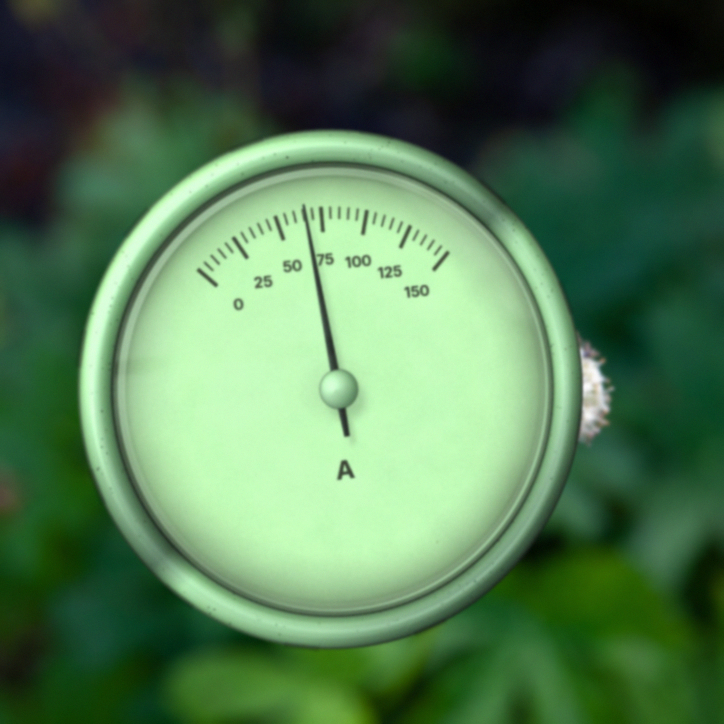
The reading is 65 A
